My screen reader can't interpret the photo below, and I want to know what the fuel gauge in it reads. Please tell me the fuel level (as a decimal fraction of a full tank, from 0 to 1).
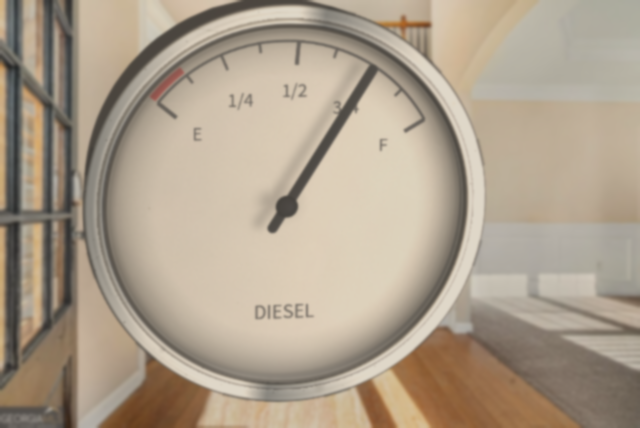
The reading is 0.75
